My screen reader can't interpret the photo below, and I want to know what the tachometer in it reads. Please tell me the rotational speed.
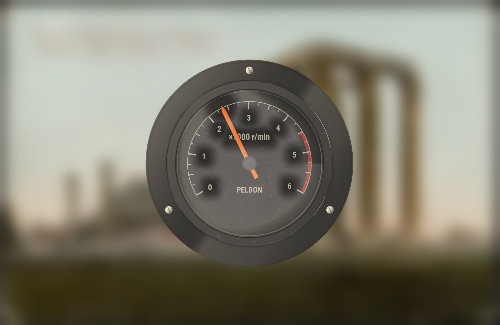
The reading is 2375 rpm
